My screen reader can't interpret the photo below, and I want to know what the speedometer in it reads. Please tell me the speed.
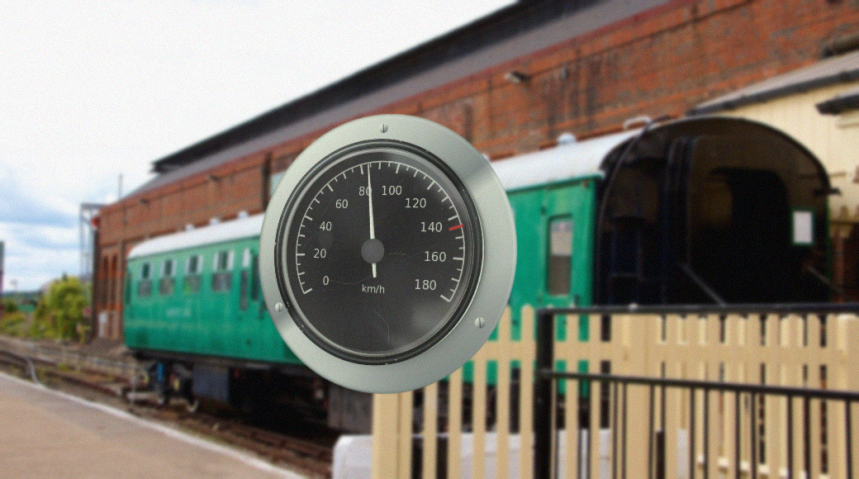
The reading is 85 km/h
